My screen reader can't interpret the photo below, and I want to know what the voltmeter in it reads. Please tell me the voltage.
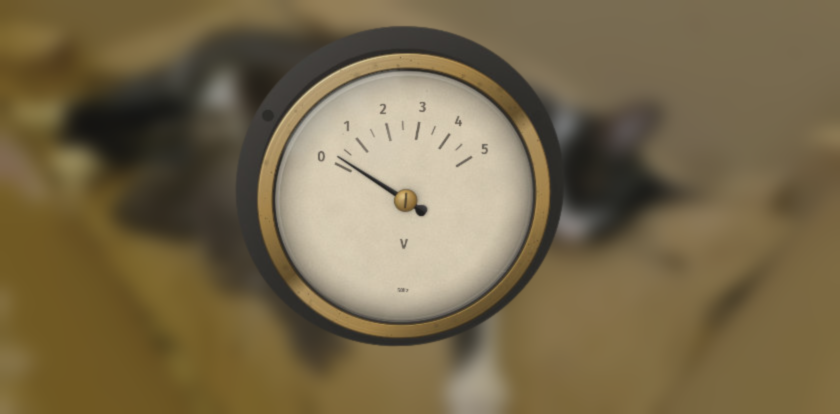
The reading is 0.25 V
